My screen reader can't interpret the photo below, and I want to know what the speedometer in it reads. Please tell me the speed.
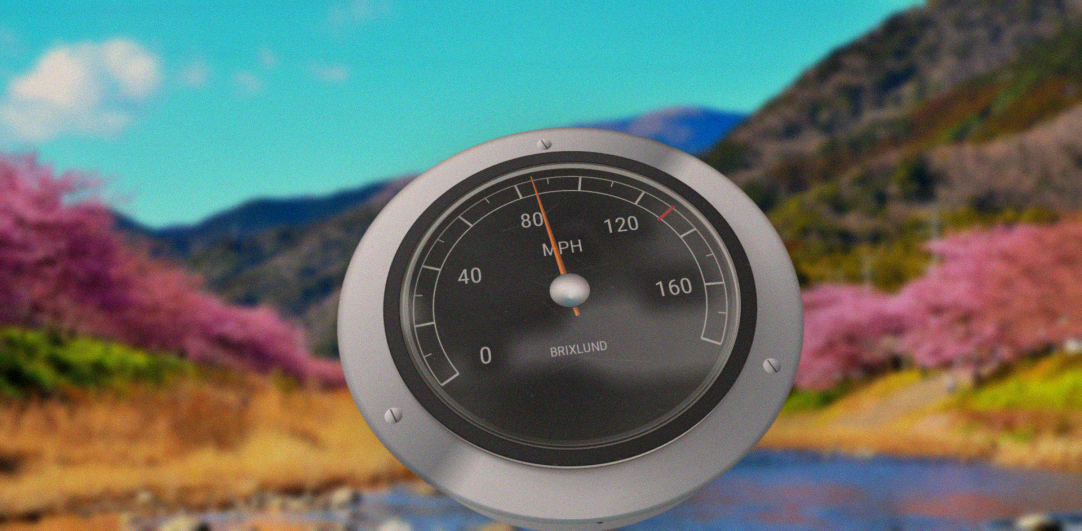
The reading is 85 mph
